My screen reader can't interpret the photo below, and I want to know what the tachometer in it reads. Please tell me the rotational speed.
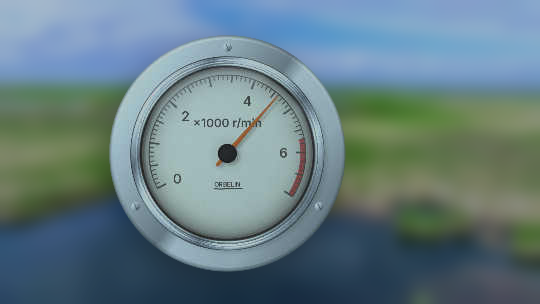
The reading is 4600 rpm
